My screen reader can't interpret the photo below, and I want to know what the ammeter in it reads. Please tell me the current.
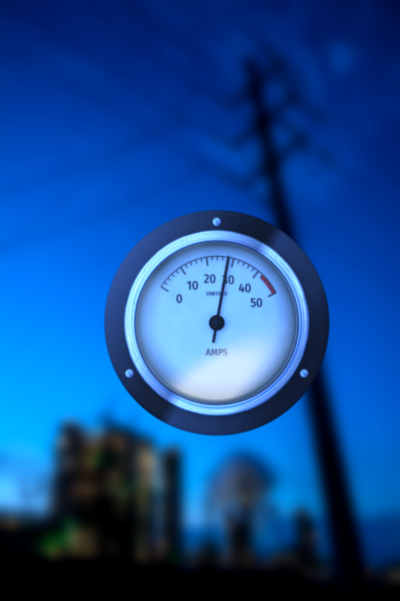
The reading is 28 A
